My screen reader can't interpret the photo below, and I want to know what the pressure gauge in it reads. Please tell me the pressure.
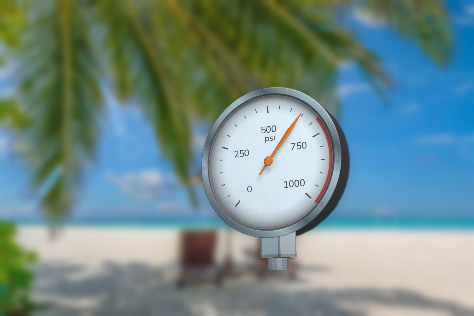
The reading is 650 psi
